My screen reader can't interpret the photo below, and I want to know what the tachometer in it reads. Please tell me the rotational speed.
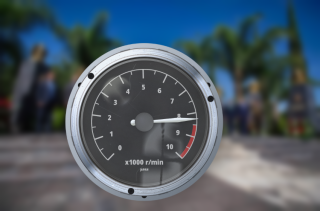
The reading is 8250 rpm
